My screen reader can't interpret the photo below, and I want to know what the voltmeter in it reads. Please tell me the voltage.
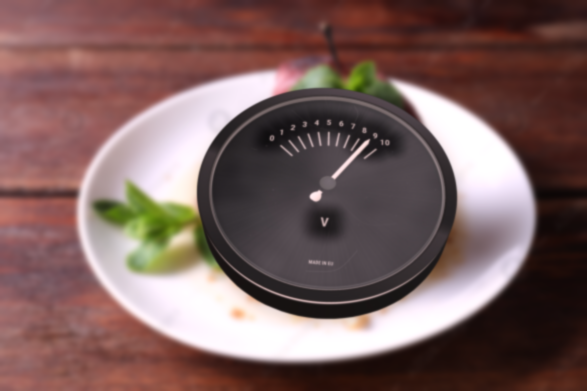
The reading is 9 V
